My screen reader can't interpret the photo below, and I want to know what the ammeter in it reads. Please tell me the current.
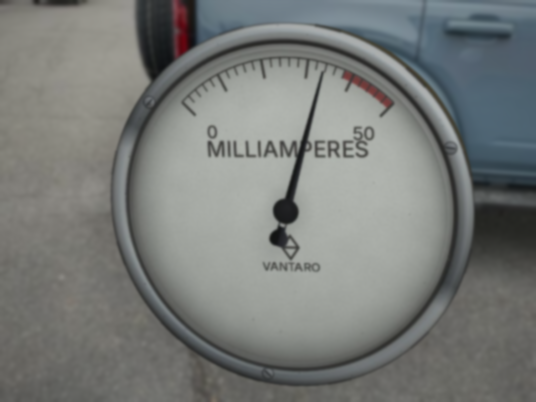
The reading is 34 mA
